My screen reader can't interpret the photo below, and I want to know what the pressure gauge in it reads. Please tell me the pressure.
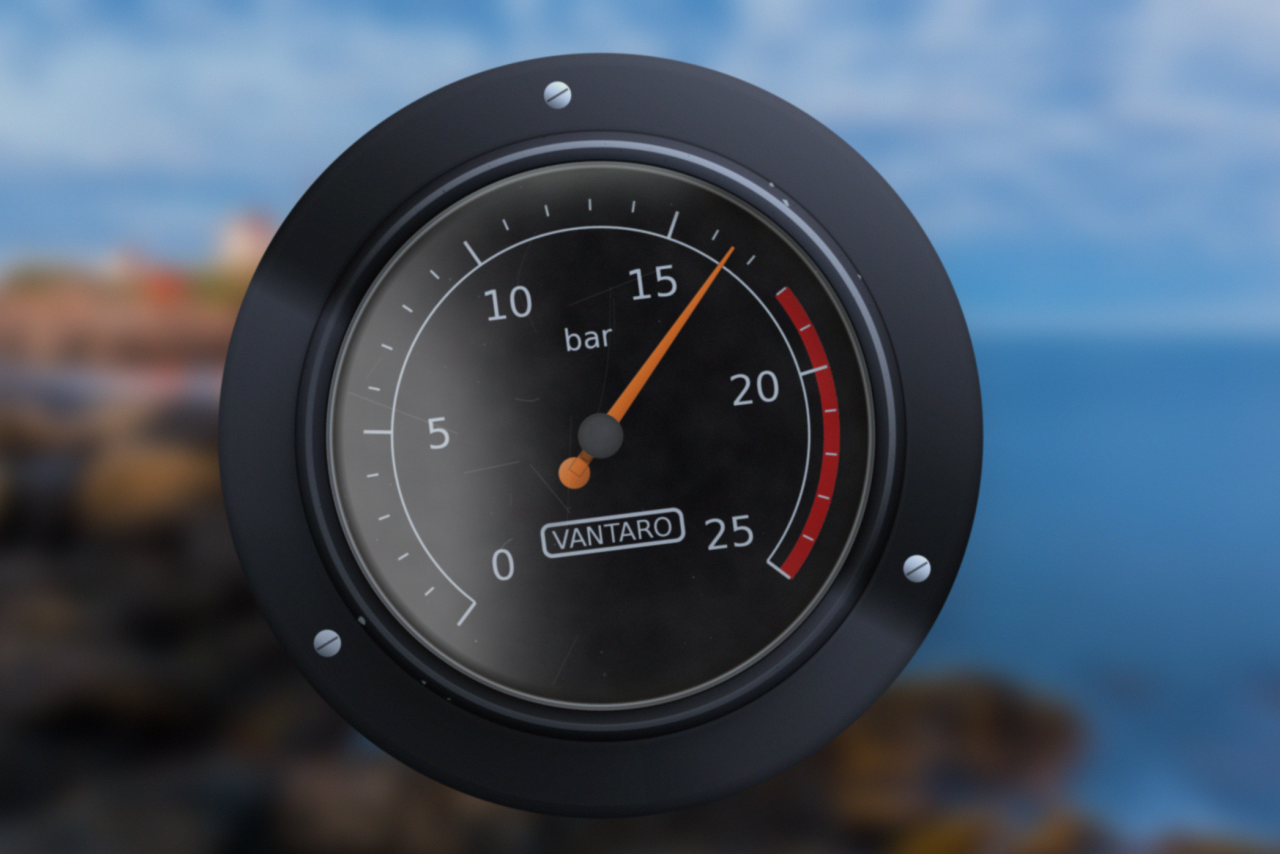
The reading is 16.5 bar
